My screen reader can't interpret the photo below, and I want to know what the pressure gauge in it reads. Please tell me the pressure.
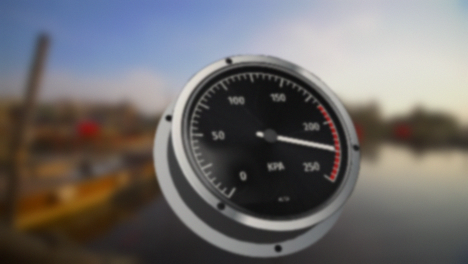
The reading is 225 kPa
